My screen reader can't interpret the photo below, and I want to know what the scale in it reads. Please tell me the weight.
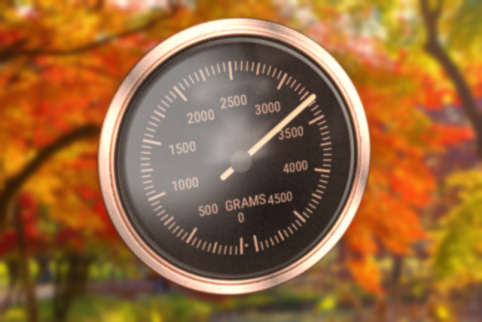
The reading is 3300 g
